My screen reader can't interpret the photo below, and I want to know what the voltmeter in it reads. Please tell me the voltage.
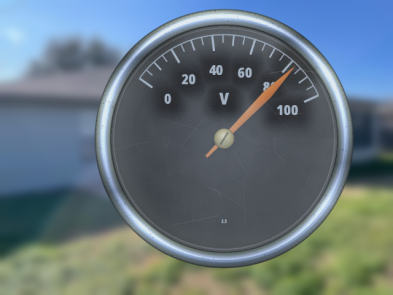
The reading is 82.5 V
